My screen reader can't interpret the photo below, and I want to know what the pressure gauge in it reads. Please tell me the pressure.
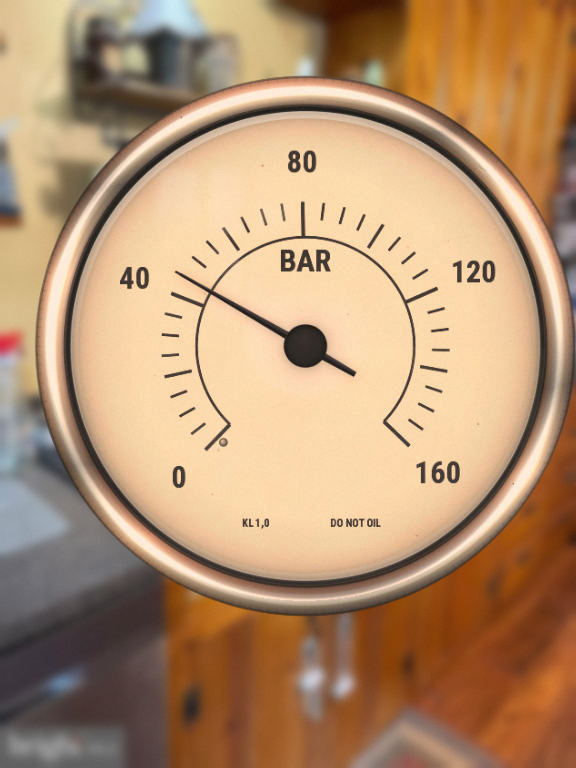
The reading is 45 bar
